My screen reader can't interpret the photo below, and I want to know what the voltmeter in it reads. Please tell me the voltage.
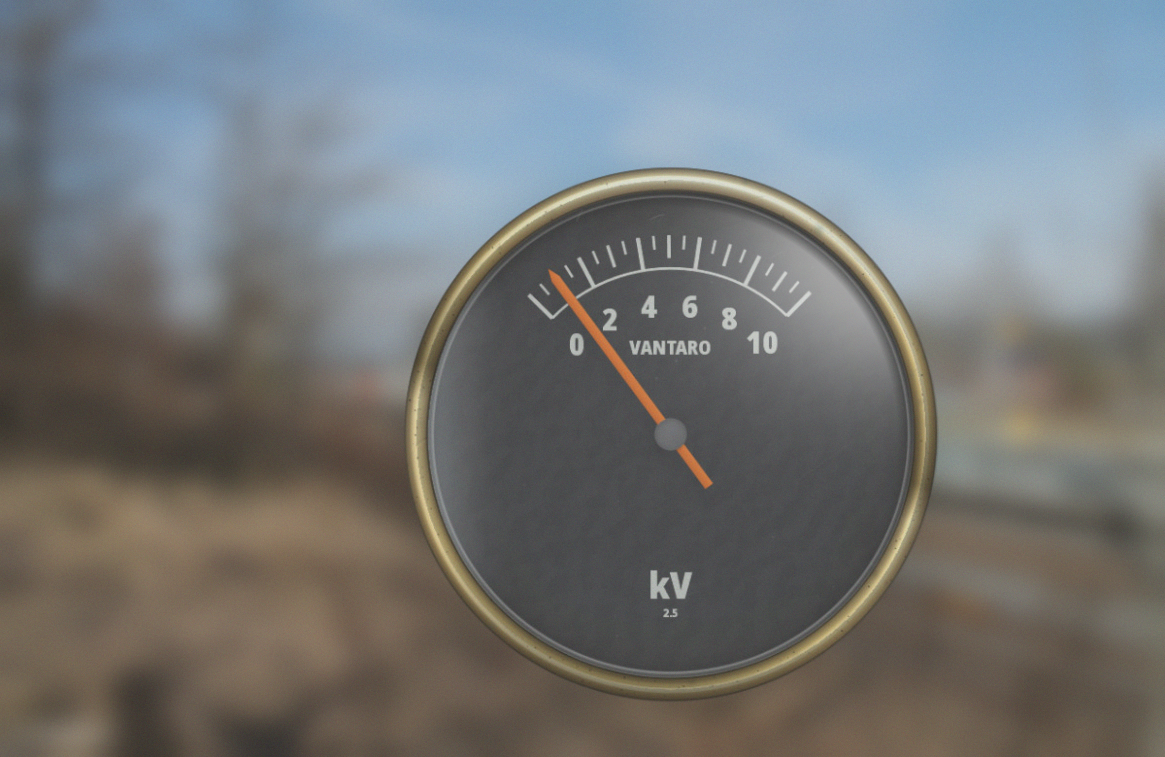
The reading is 1 kV
